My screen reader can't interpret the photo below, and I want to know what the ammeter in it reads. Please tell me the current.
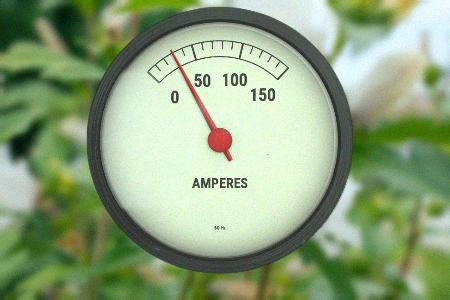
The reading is 30 A
